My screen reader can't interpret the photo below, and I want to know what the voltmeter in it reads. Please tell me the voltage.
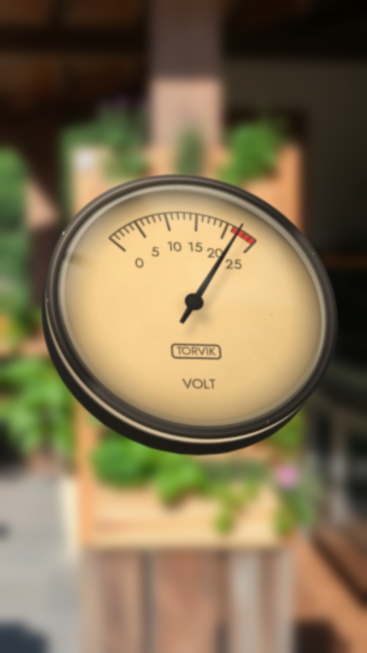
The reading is 22 V
